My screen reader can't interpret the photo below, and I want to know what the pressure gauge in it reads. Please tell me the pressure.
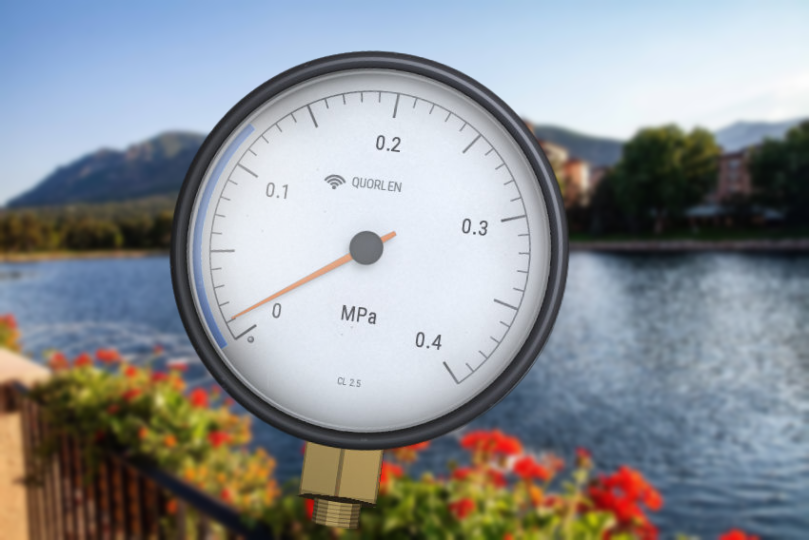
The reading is 0.01 MPa
